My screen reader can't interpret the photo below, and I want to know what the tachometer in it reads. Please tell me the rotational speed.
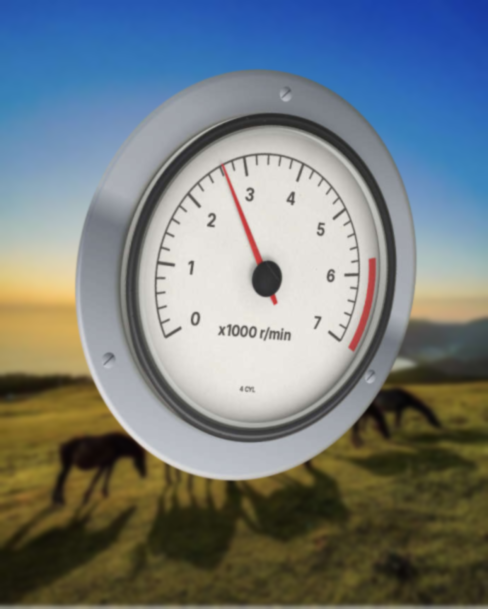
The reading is 2600 rpm
